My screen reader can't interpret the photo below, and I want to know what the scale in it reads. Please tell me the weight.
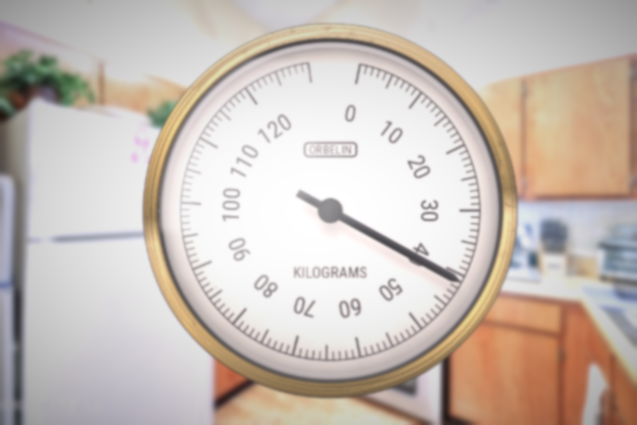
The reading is 41 kg
